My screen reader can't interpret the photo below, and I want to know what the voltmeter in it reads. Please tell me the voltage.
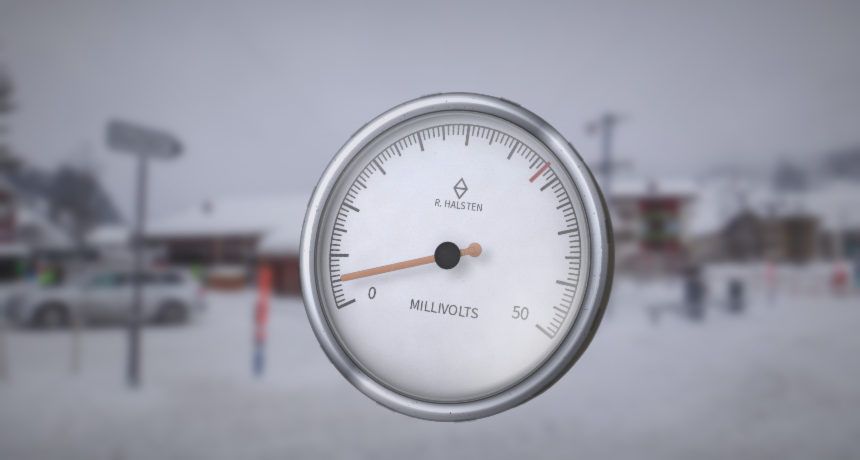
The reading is 2.5 mV
